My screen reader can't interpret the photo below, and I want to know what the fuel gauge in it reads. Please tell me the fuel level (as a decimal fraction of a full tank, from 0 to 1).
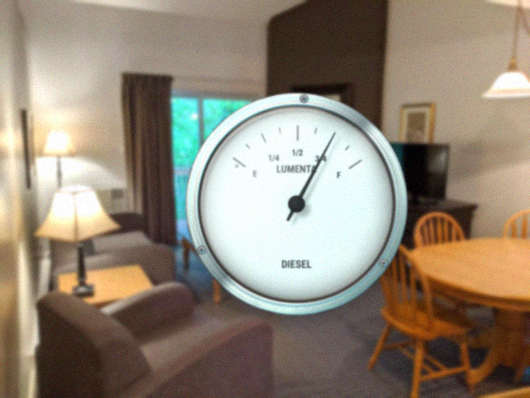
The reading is 0.75
